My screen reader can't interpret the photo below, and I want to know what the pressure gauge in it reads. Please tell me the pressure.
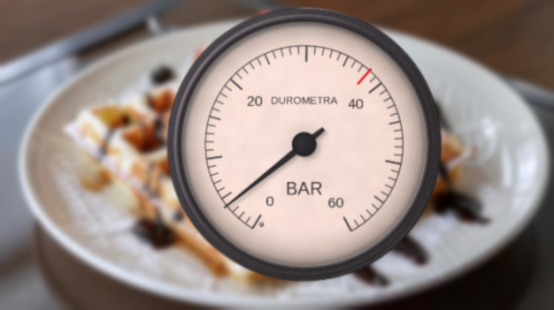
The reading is 4 bar
